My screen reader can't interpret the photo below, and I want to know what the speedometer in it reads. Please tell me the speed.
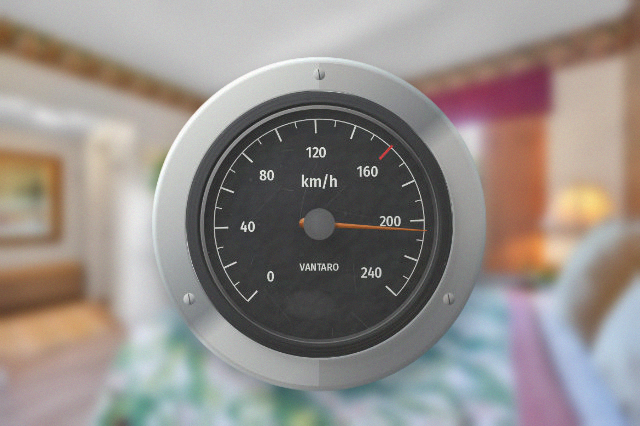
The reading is 205 km/h
